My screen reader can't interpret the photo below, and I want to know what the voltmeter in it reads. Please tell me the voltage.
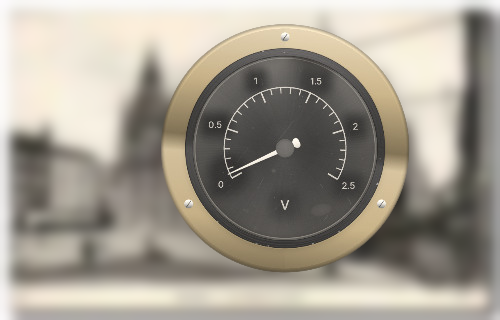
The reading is 0.05 V
